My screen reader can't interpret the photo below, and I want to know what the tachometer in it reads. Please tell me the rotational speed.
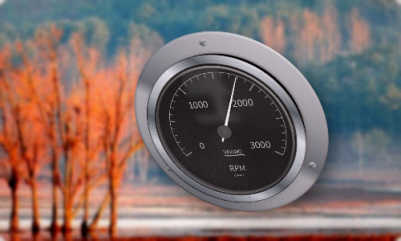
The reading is 1800 rpm
